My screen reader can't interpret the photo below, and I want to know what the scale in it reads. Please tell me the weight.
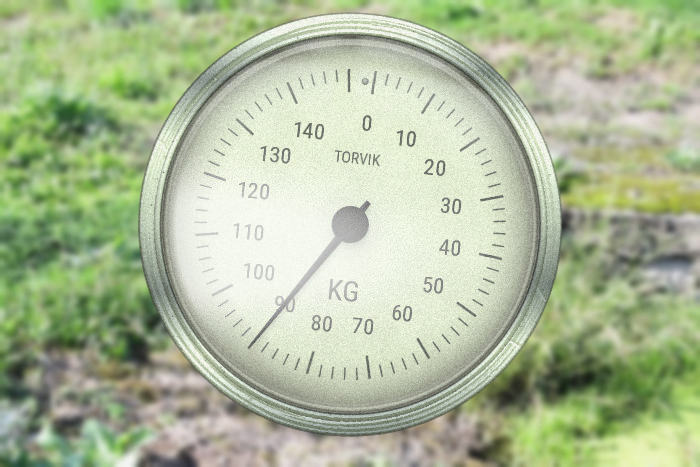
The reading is 90 kg
